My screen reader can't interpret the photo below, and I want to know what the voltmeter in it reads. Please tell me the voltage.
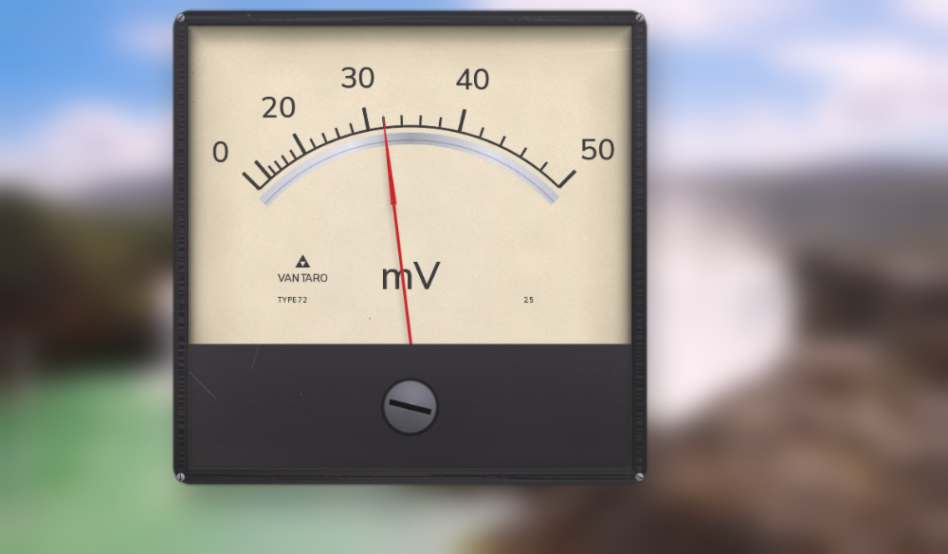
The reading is 32 mV
